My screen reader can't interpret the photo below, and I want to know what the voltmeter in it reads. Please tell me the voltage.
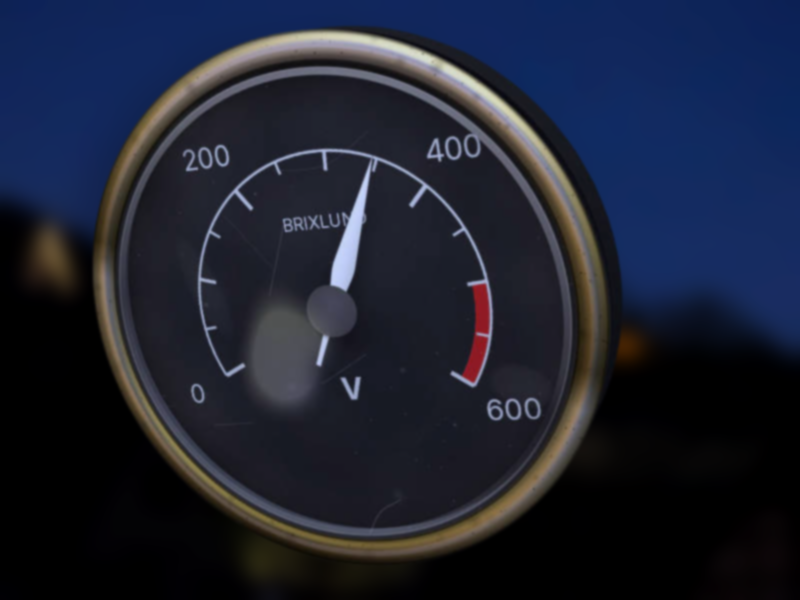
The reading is 350 V
